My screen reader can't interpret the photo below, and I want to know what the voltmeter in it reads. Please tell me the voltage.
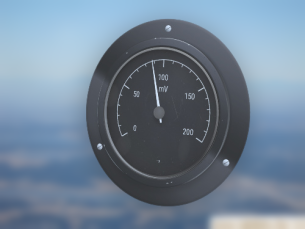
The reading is 90 mV
